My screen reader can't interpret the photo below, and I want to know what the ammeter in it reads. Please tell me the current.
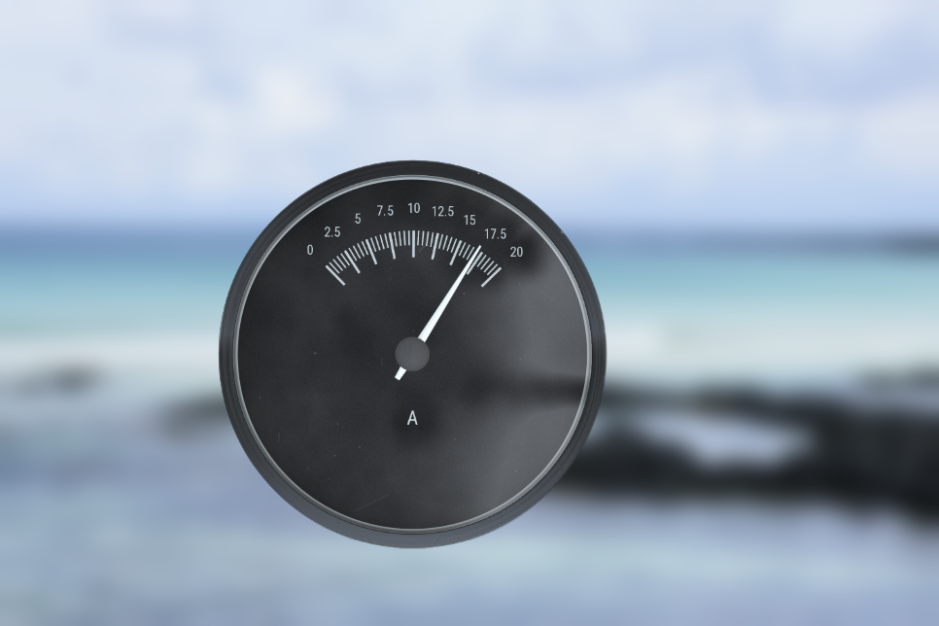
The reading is 17 A
